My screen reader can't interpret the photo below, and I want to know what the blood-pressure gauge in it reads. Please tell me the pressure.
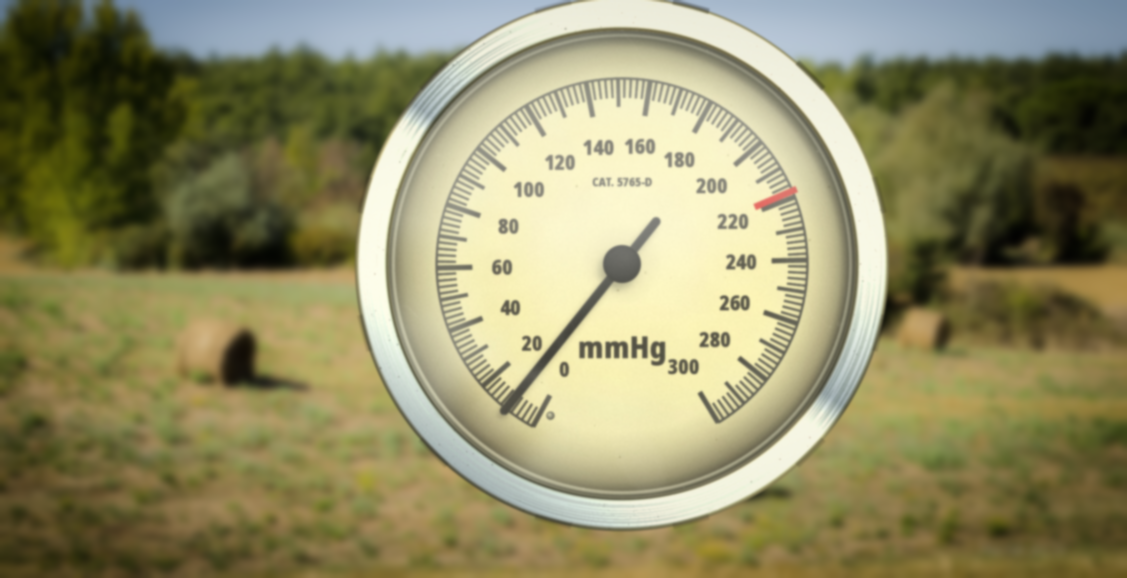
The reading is 10 mmHg
